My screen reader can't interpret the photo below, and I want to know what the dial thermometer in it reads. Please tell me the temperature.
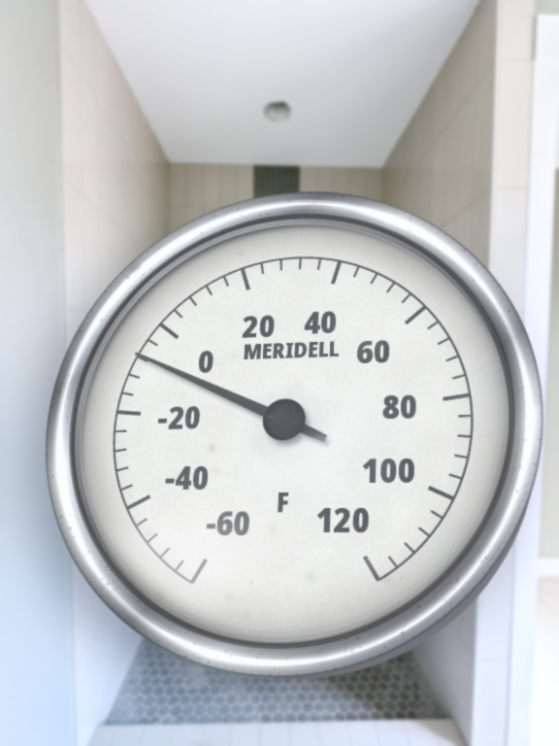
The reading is -8 °F
